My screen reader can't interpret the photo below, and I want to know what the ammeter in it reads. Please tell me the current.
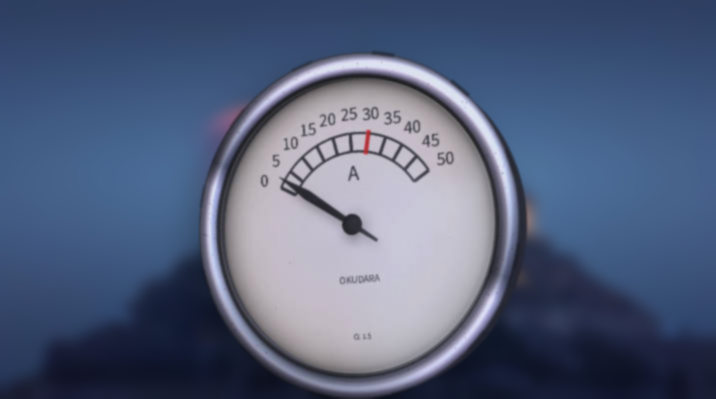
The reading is 2.5 A
